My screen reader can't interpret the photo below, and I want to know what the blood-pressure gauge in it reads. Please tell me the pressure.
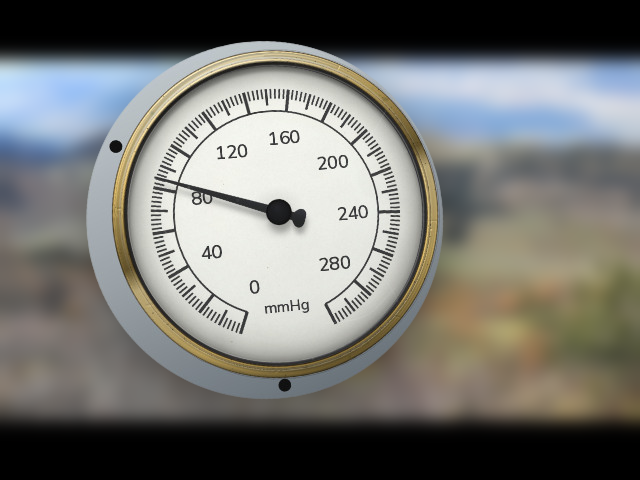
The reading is 84 mmHg
